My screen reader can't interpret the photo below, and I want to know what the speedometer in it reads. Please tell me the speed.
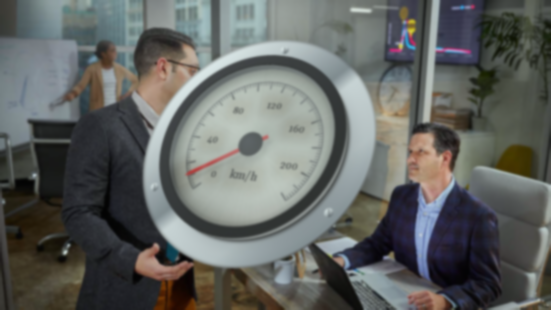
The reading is 10 km/h
